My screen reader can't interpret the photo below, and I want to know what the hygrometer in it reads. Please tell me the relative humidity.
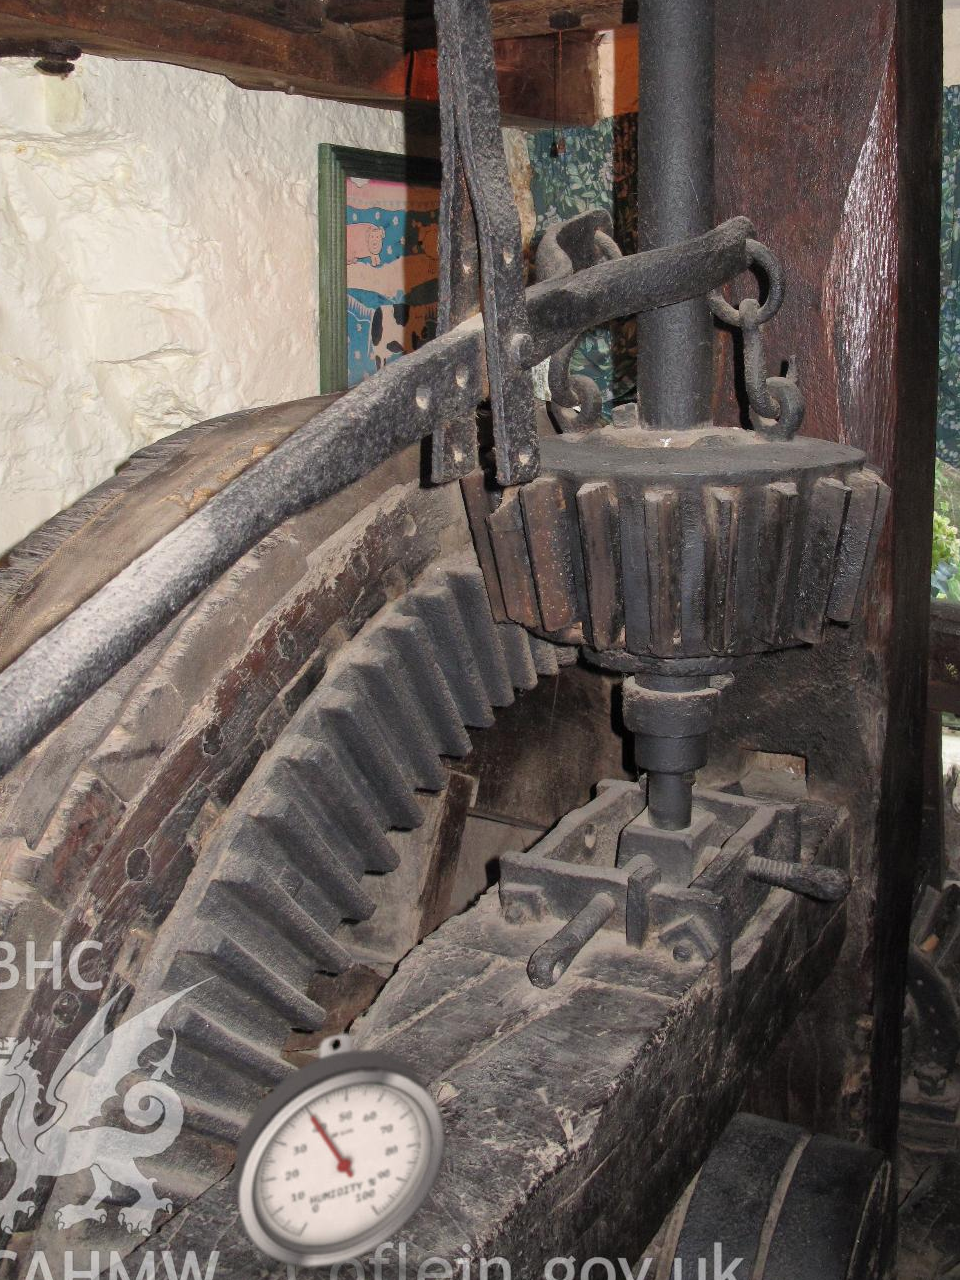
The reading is 40 %
